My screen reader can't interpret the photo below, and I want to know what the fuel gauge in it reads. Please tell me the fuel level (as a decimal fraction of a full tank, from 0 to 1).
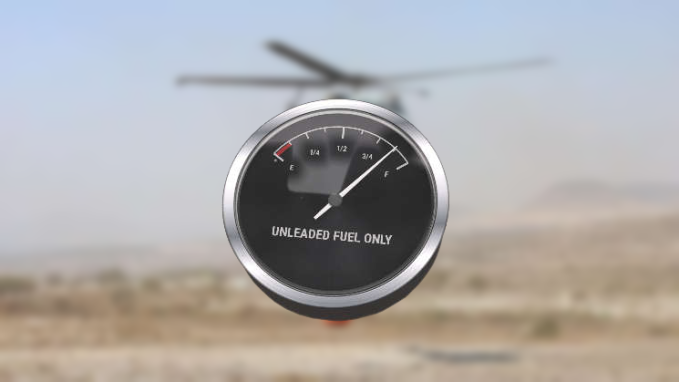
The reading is 0.875
